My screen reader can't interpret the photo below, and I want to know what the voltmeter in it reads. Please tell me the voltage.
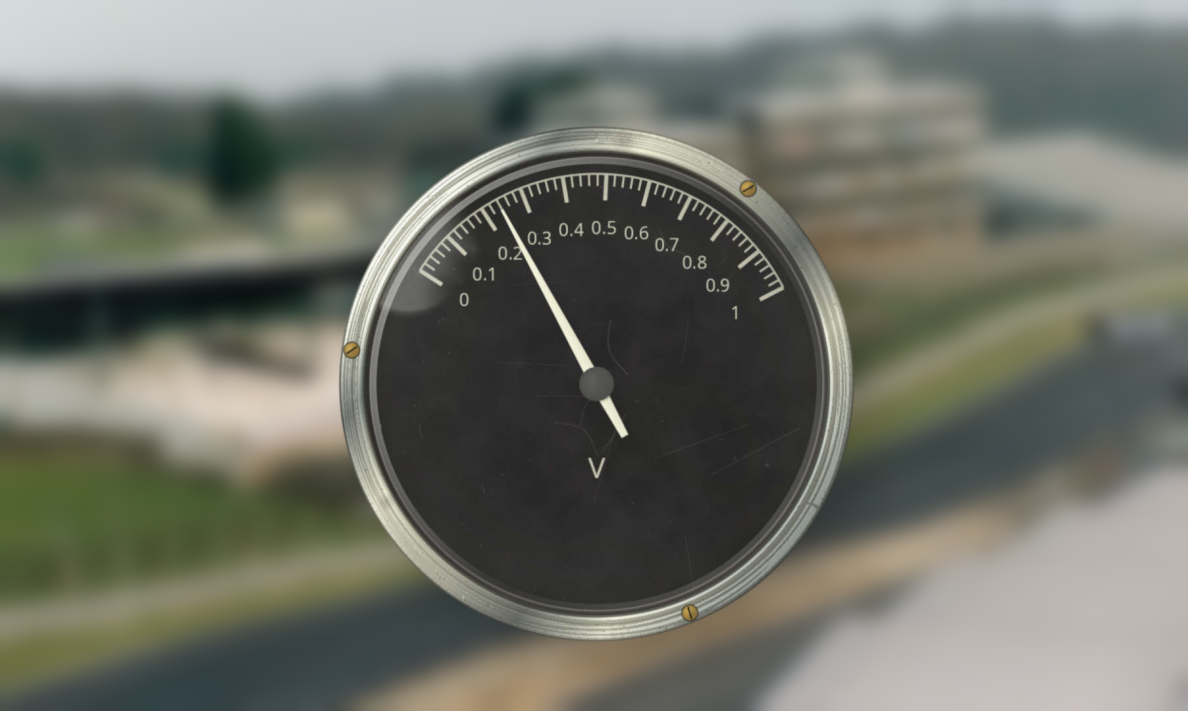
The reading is 0.24 V
